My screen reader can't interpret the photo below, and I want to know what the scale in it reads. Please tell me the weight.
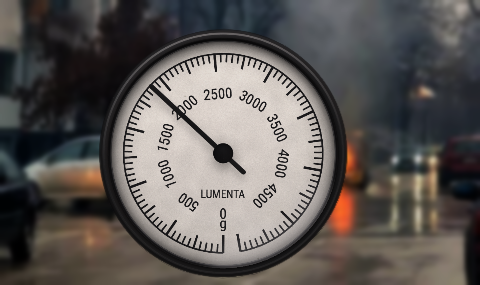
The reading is 1900 g
